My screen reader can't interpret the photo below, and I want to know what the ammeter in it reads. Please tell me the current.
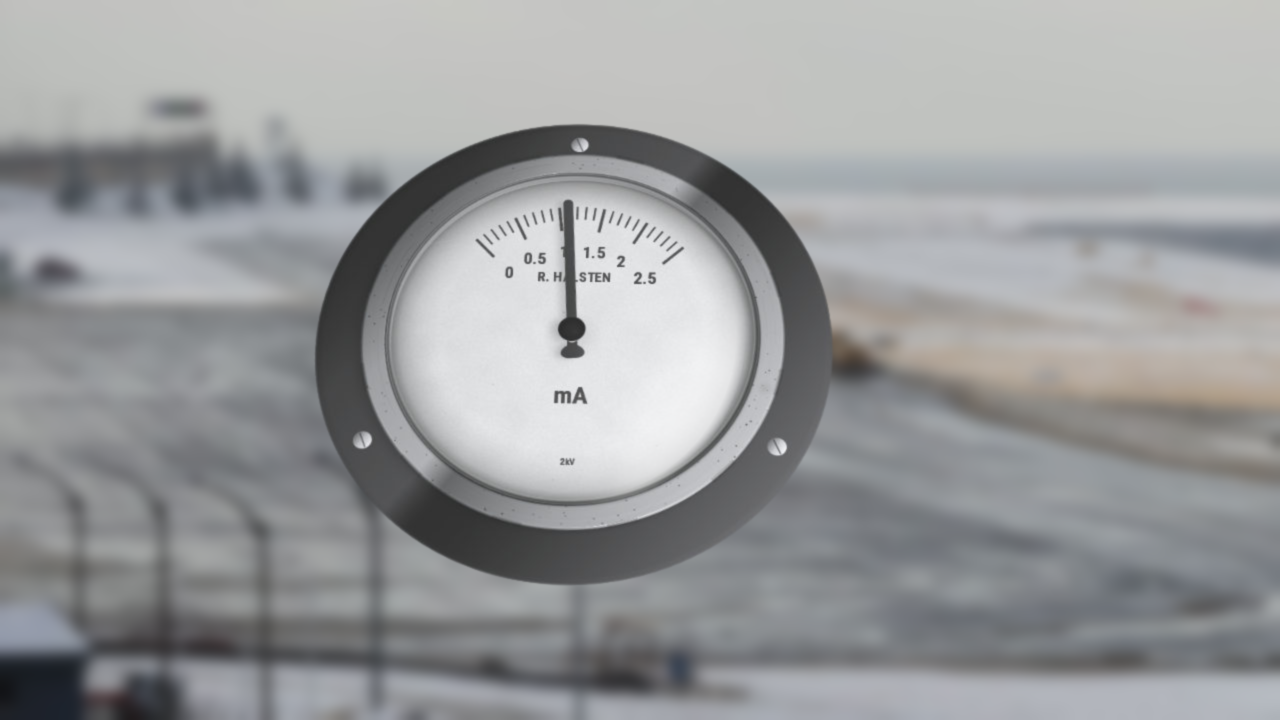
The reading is 1.1 mA
